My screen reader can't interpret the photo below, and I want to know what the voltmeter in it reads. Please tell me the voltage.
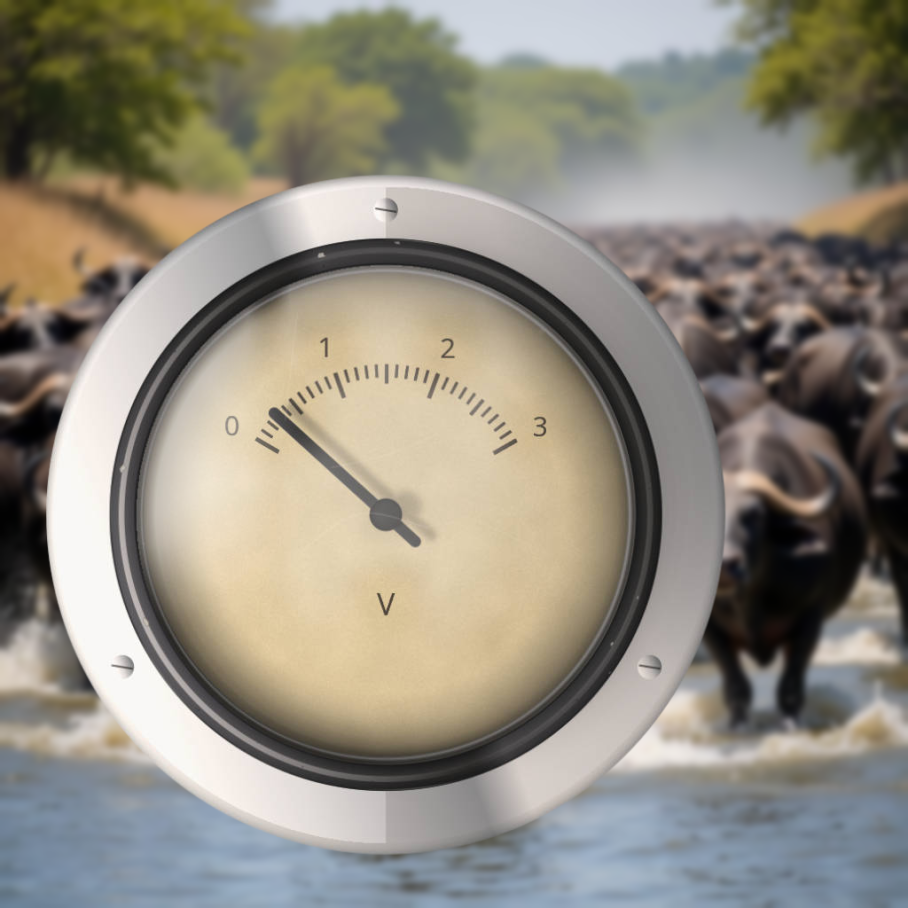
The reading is 0.3 V
